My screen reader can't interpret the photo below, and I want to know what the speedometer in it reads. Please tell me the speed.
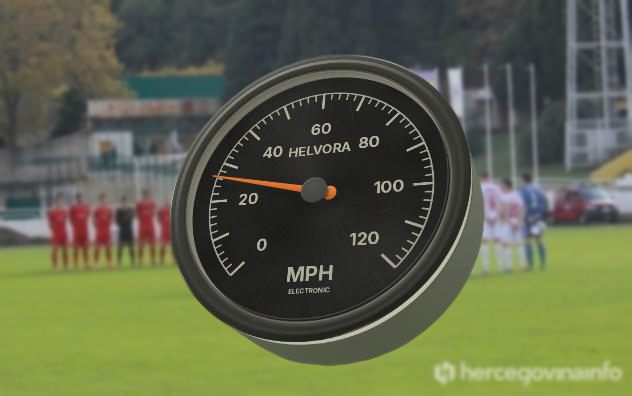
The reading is 26 mph
